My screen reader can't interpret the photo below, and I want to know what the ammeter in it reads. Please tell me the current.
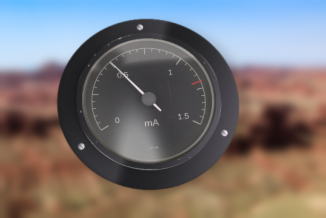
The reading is 0.5 mA
